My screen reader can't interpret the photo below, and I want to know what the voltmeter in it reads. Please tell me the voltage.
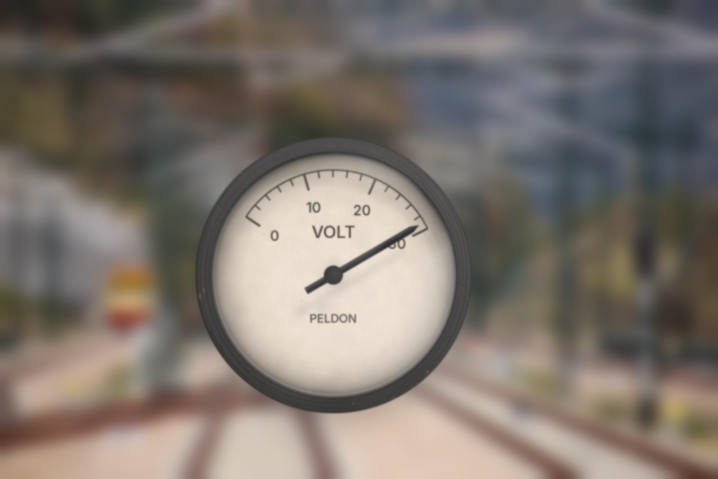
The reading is 29 V
